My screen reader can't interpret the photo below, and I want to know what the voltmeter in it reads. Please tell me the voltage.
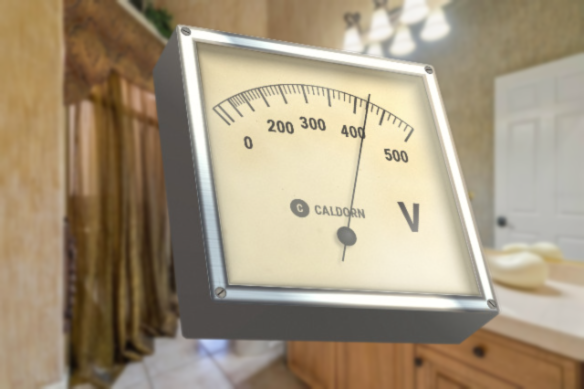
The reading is 420 V
